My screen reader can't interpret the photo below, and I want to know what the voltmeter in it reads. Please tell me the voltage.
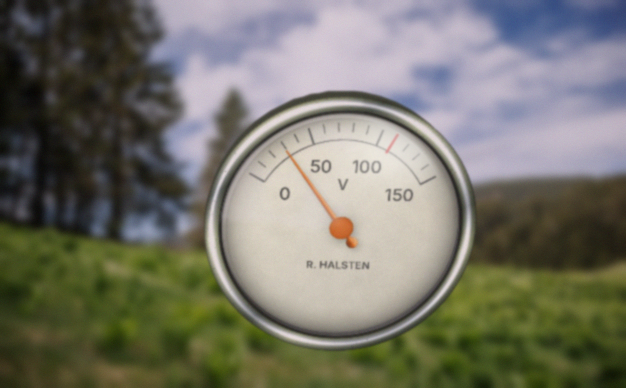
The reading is 30 V
